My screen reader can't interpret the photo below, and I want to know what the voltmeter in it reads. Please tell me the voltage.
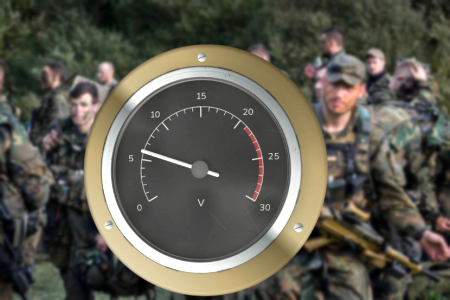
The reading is 6 V
